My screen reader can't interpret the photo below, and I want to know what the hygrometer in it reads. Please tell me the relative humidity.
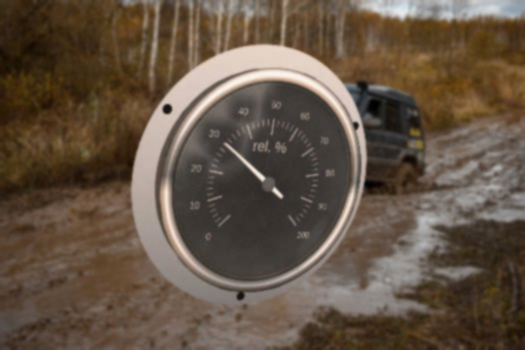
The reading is 30 %
